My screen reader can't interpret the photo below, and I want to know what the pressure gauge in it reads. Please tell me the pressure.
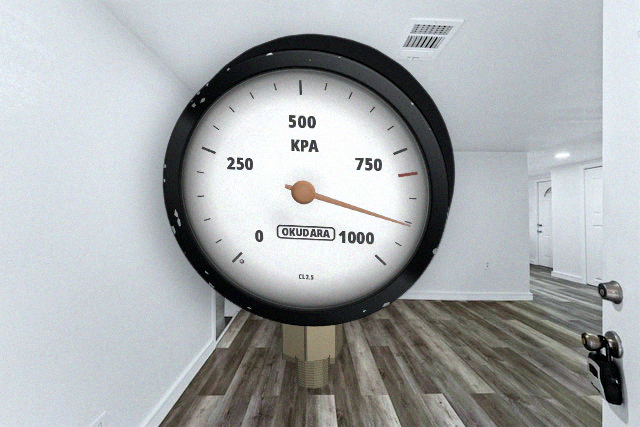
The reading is 900 kPa
